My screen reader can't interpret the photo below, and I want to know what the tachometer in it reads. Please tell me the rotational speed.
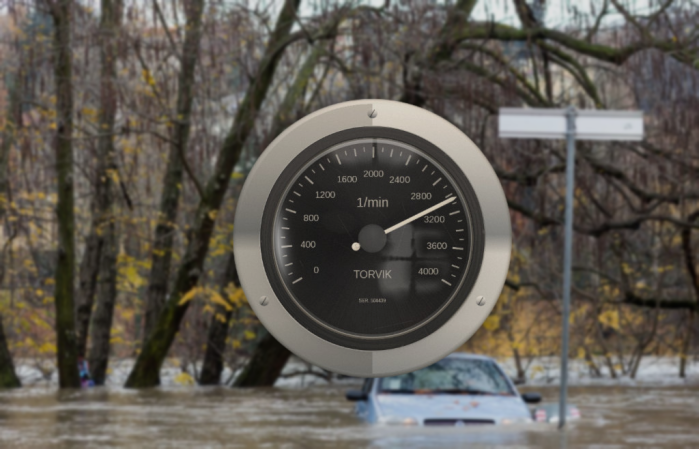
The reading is 3050 rpm
